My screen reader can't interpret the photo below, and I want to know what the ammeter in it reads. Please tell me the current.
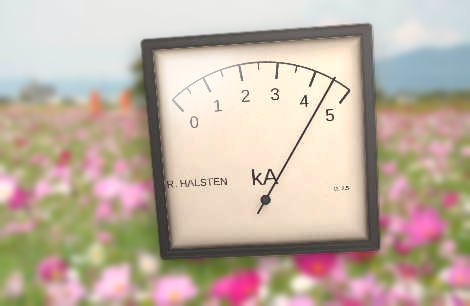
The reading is 4.5 kA
